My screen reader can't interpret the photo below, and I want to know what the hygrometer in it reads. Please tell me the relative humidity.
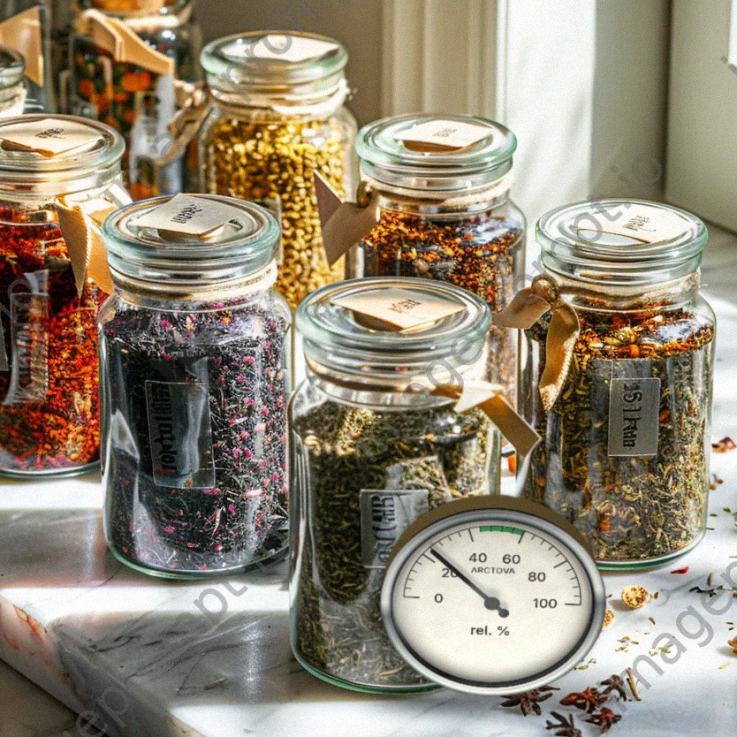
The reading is 24 %
